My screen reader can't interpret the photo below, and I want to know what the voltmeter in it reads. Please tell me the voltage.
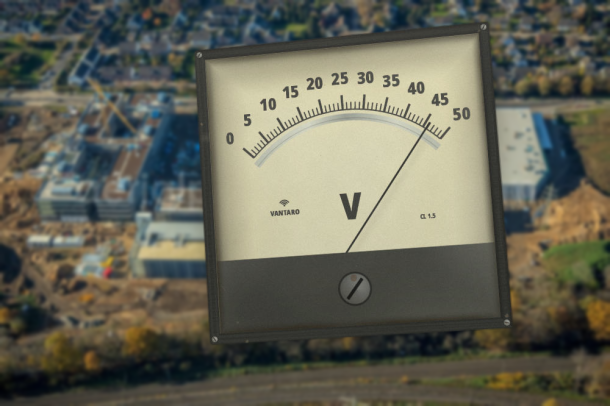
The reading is 46 V
